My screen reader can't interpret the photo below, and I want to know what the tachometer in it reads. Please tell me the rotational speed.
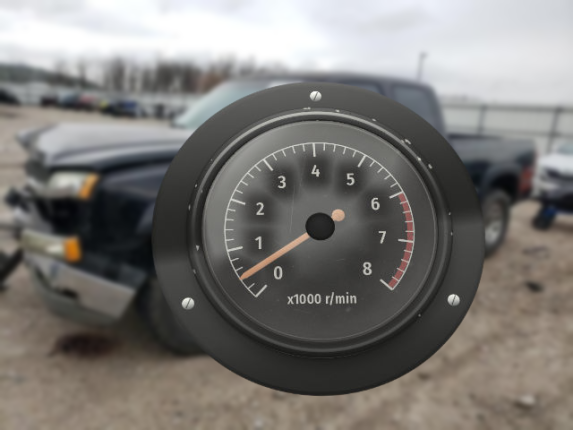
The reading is 400 rpm
